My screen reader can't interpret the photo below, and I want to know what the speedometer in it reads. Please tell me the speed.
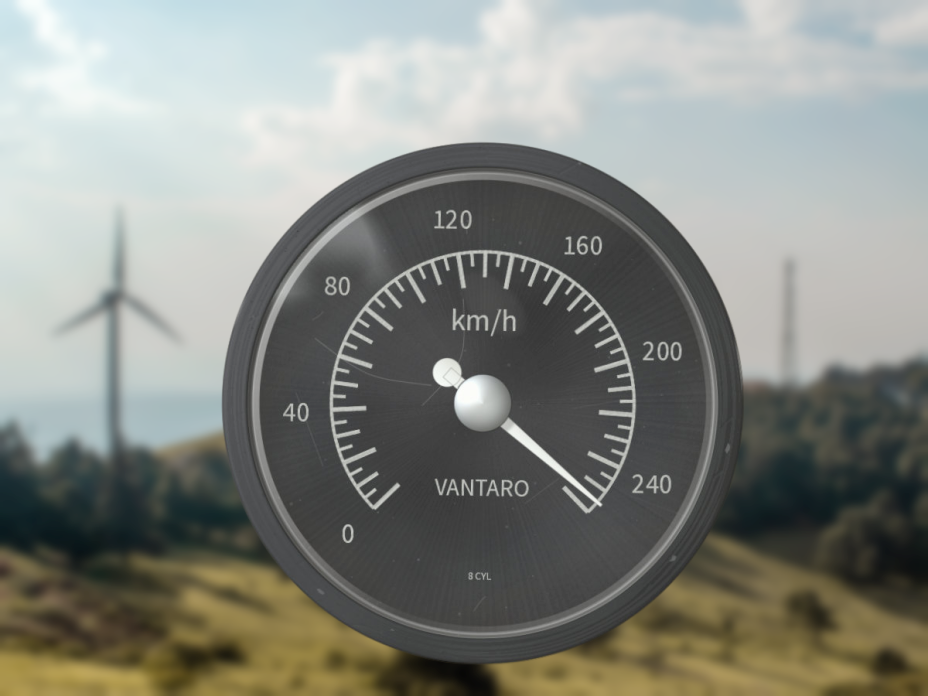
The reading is 255 km/h
